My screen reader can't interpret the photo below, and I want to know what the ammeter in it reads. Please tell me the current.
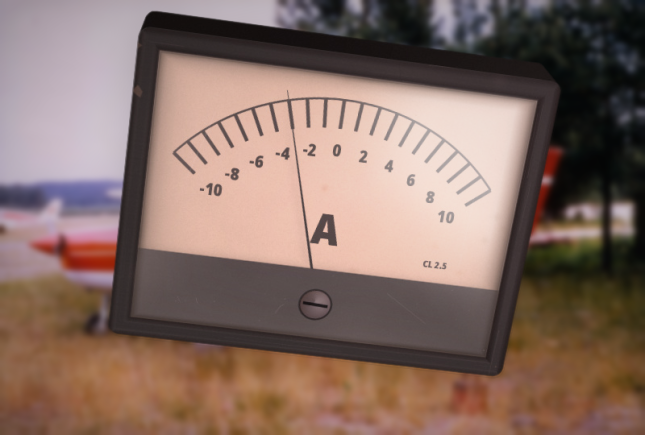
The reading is -3 A
